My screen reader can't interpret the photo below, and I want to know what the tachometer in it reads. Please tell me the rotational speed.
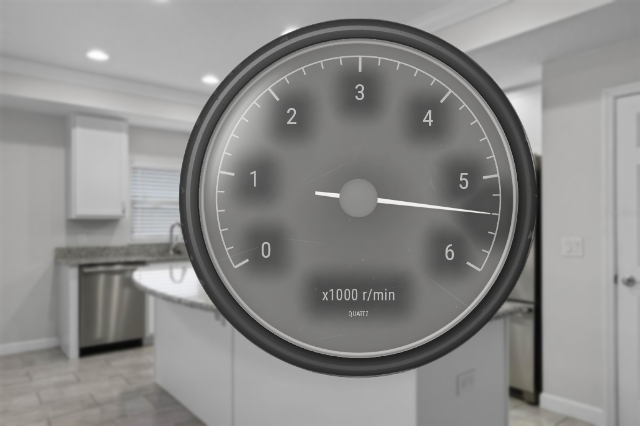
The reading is 5400 rpm
